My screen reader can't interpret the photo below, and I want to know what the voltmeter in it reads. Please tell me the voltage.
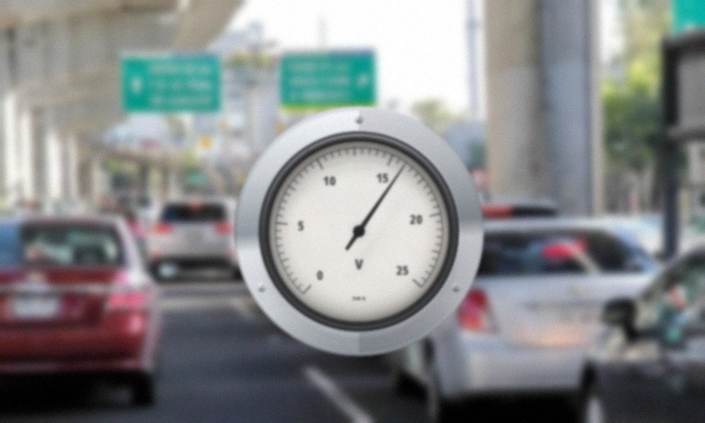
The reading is 16 V
